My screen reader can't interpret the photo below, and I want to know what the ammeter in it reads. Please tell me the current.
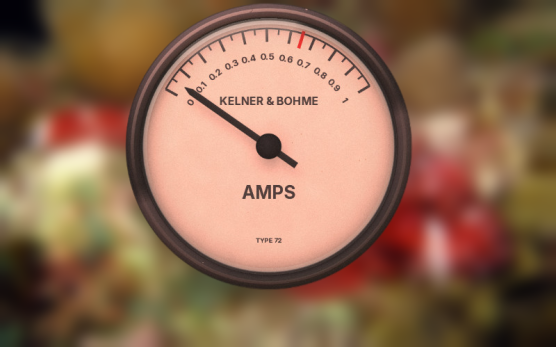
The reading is 0.05 A
